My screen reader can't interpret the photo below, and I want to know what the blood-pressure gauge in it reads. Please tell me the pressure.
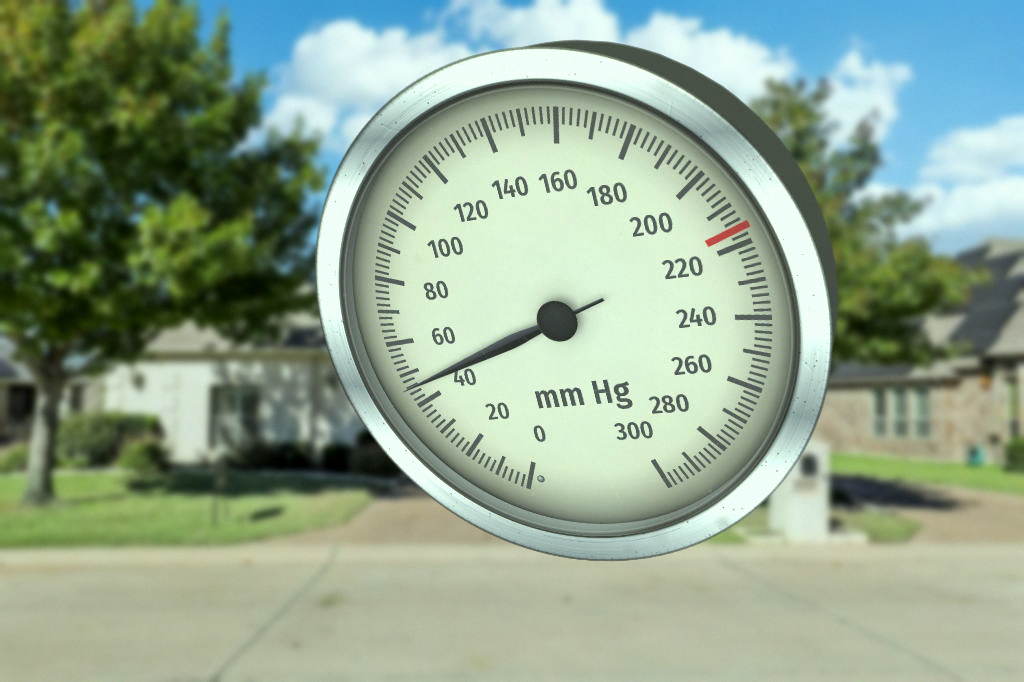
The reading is 46 mmHg
